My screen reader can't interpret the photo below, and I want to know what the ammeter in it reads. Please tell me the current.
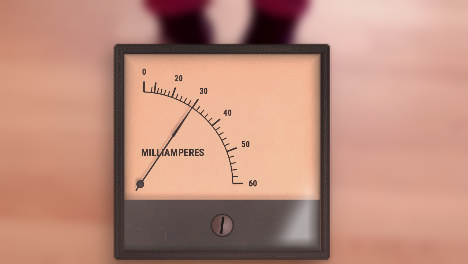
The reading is 30 mA
